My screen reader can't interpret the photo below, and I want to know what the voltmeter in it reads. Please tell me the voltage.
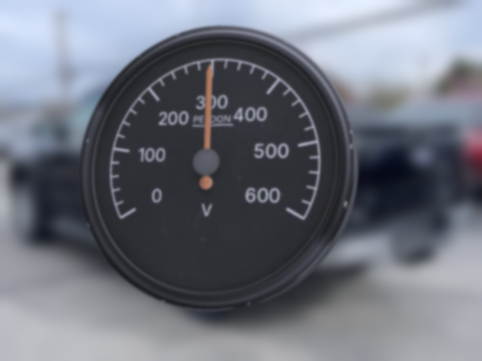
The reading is 300 V
